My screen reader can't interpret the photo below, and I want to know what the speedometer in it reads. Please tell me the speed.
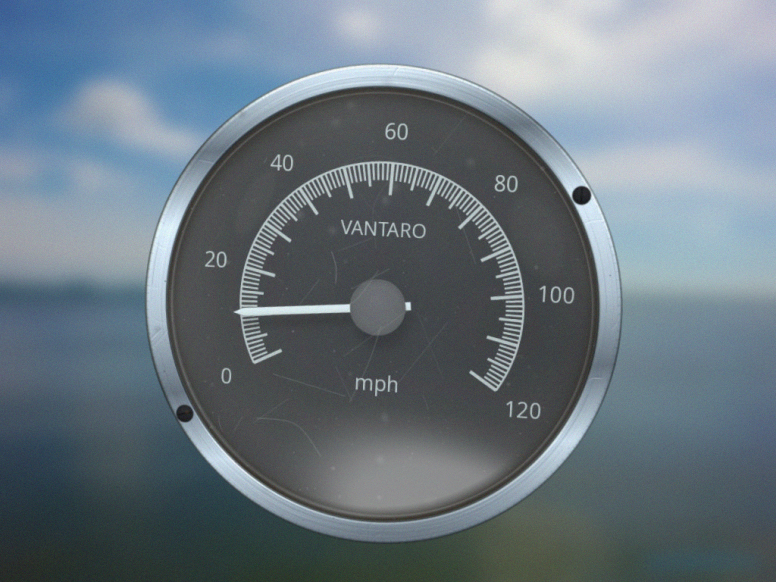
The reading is 11 mph
